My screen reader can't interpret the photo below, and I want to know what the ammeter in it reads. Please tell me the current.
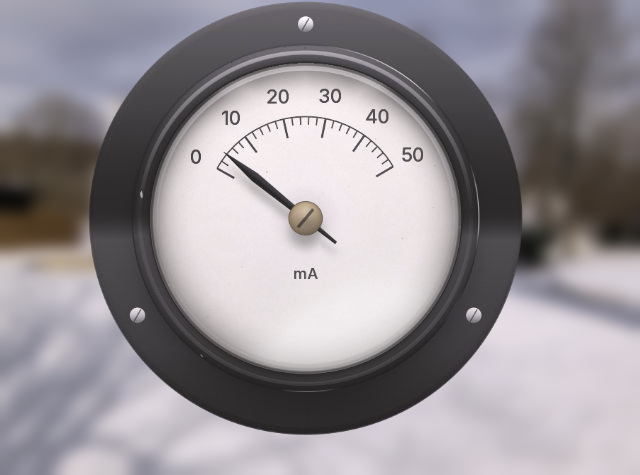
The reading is 4 mA
